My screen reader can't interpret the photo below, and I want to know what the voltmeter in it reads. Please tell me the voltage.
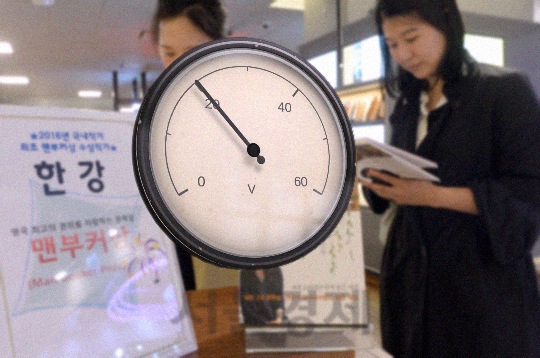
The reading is 20 V
